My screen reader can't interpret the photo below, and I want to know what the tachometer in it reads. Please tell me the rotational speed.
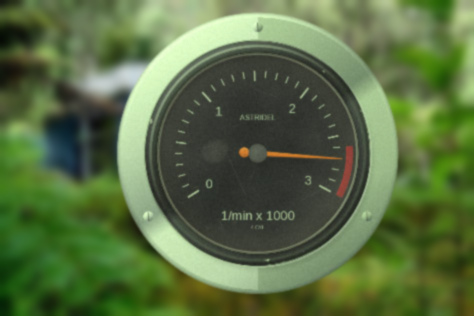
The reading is 2700 rpm
